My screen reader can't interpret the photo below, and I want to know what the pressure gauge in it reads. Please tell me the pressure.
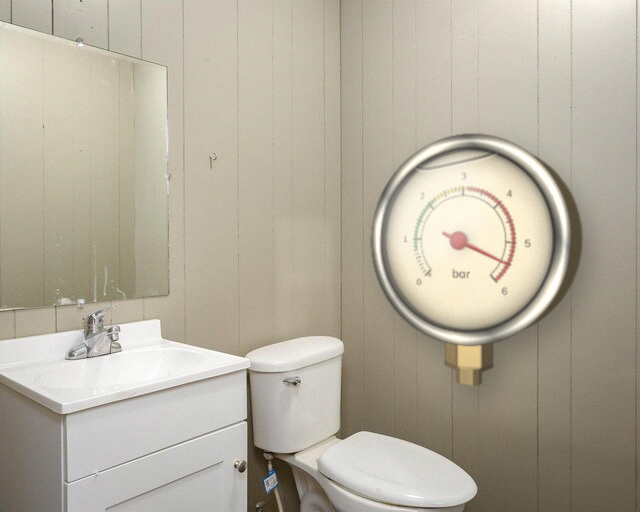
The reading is 5.5 bar
